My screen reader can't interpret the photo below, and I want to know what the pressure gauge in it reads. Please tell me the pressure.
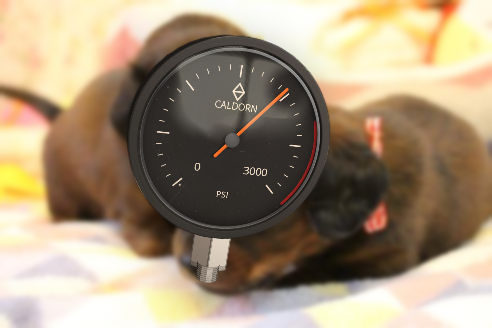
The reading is 1950 psi
